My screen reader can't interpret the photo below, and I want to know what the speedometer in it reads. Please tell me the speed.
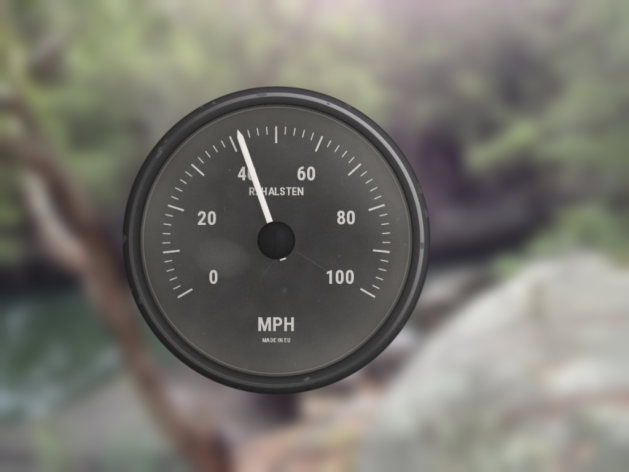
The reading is 42 mph
